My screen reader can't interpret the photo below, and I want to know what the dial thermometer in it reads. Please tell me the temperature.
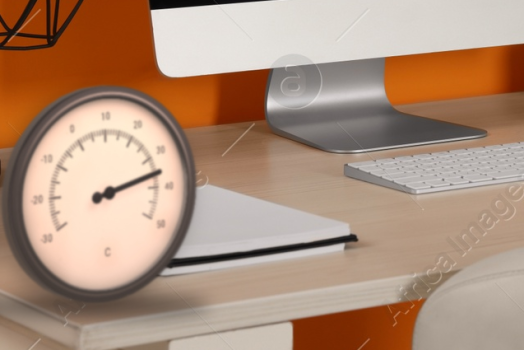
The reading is 35 °C
